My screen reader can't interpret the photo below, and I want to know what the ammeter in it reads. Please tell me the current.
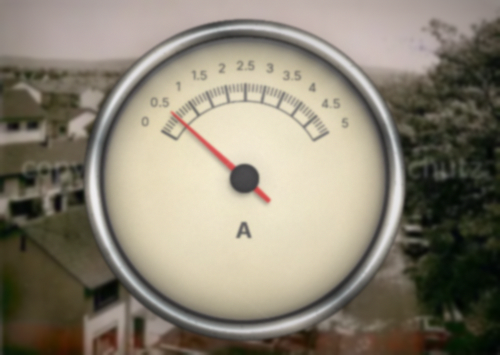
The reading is 0.5 A
